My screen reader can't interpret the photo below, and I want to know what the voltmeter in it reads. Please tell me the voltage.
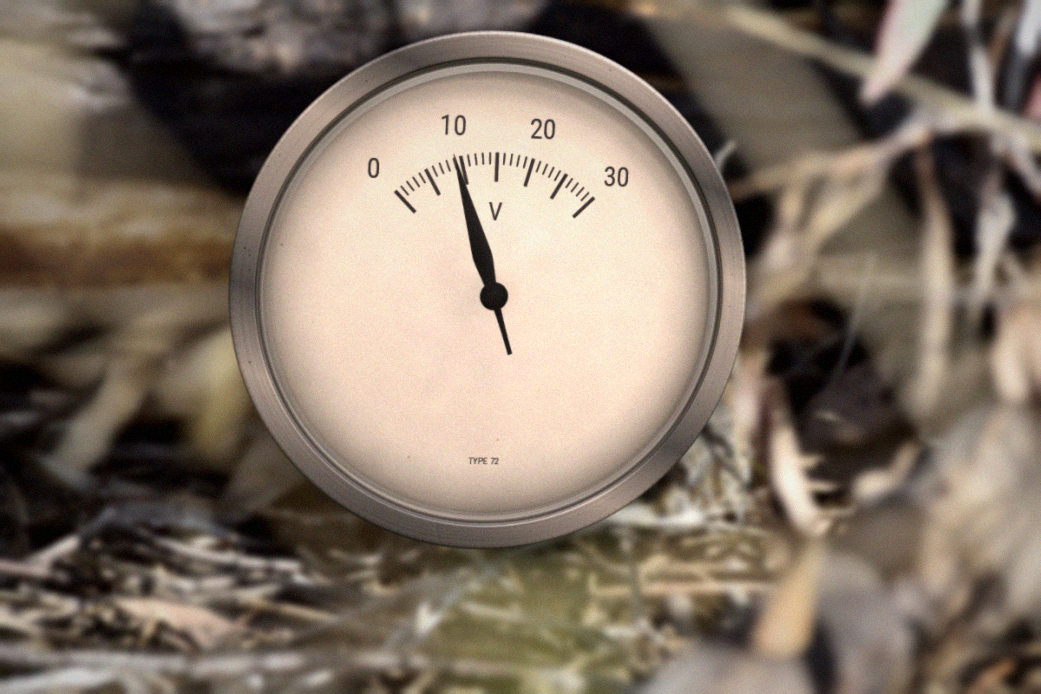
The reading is 9 V
